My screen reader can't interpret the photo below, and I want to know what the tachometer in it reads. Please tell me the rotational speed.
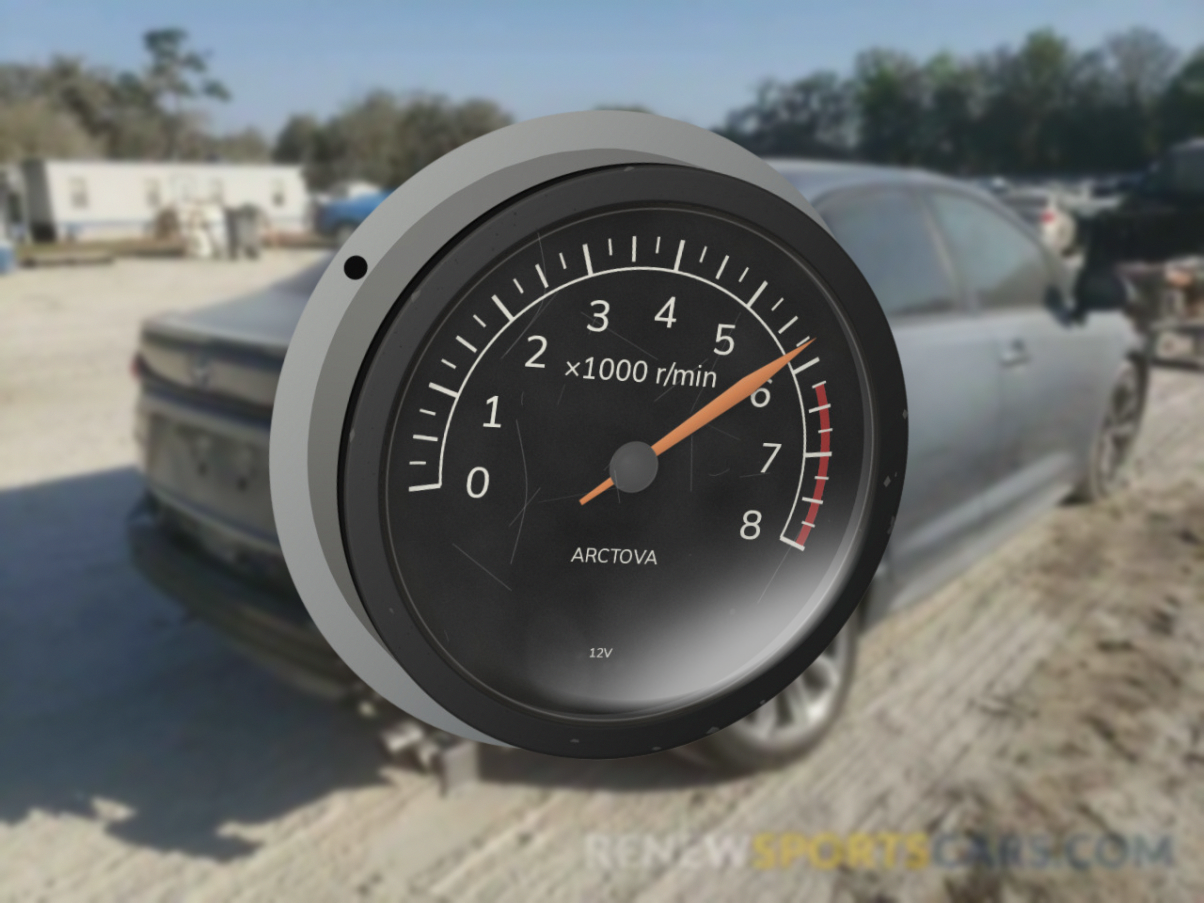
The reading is 5750 rpm
